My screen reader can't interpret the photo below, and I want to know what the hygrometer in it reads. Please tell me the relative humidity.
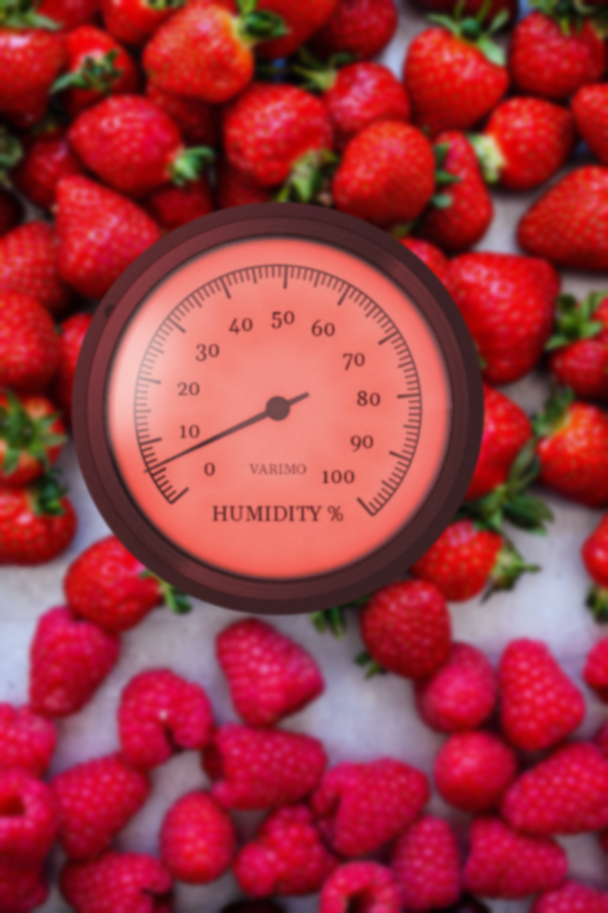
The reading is 6 %
